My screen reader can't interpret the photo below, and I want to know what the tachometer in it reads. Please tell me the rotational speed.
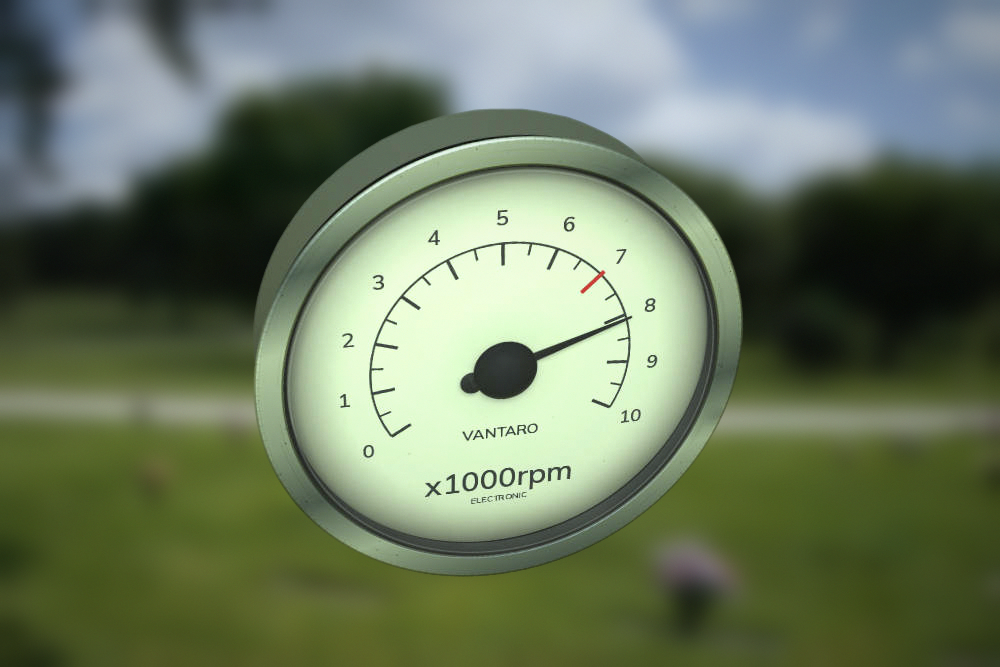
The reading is 8000 rpm
